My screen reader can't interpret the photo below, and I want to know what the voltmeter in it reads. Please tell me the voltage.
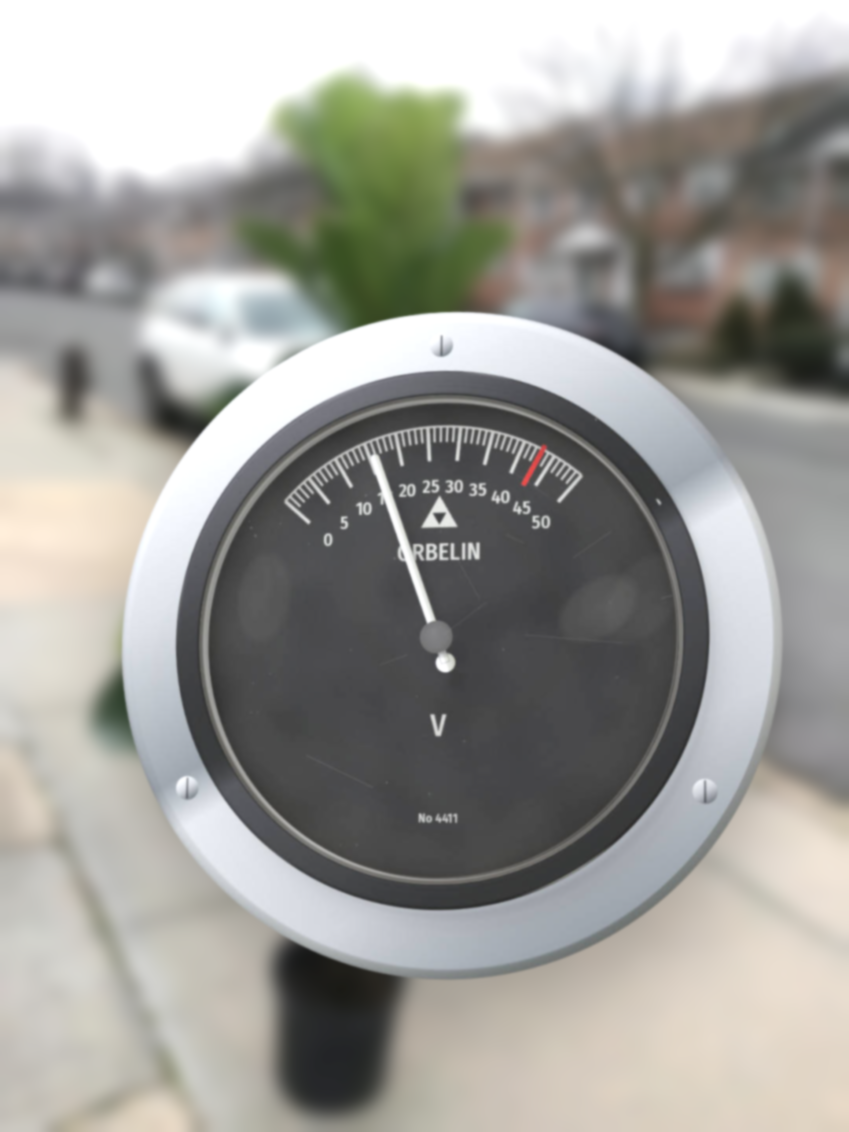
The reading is 16 V
